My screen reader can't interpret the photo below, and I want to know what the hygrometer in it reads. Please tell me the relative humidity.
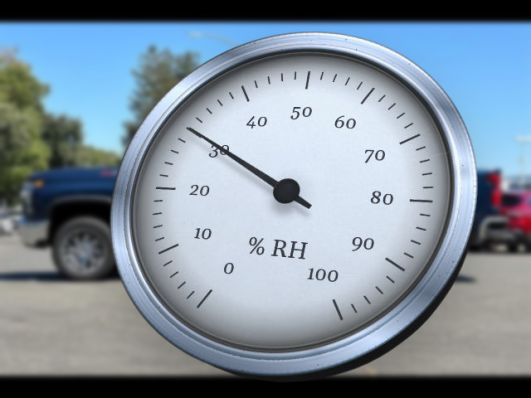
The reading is 30 %
